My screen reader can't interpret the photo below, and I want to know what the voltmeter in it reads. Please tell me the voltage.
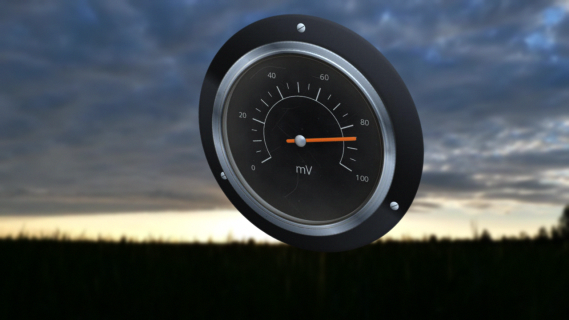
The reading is 85 mV
